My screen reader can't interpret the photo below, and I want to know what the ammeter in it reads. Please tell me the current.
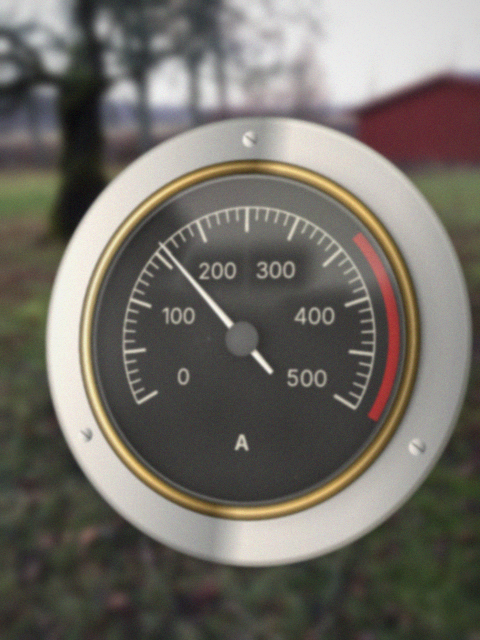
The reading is 160 A
